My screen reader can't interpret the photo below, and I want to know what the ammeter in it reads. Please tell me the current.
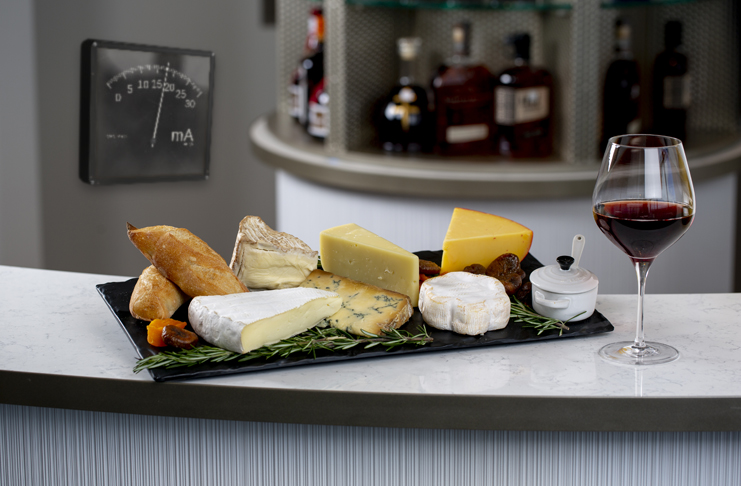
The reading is 17.5 mA
